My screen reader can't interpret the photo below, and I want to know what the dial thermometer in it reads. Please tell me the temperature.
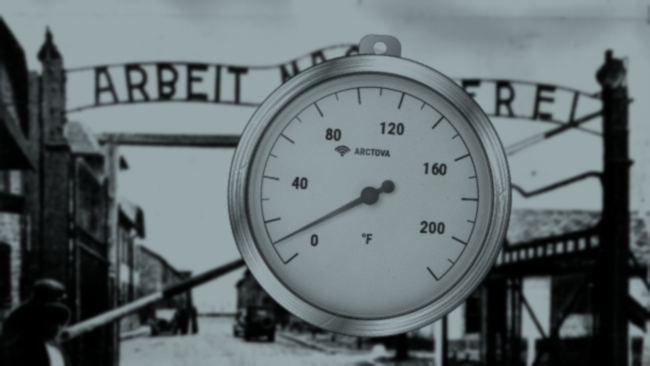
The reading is 10 °F
